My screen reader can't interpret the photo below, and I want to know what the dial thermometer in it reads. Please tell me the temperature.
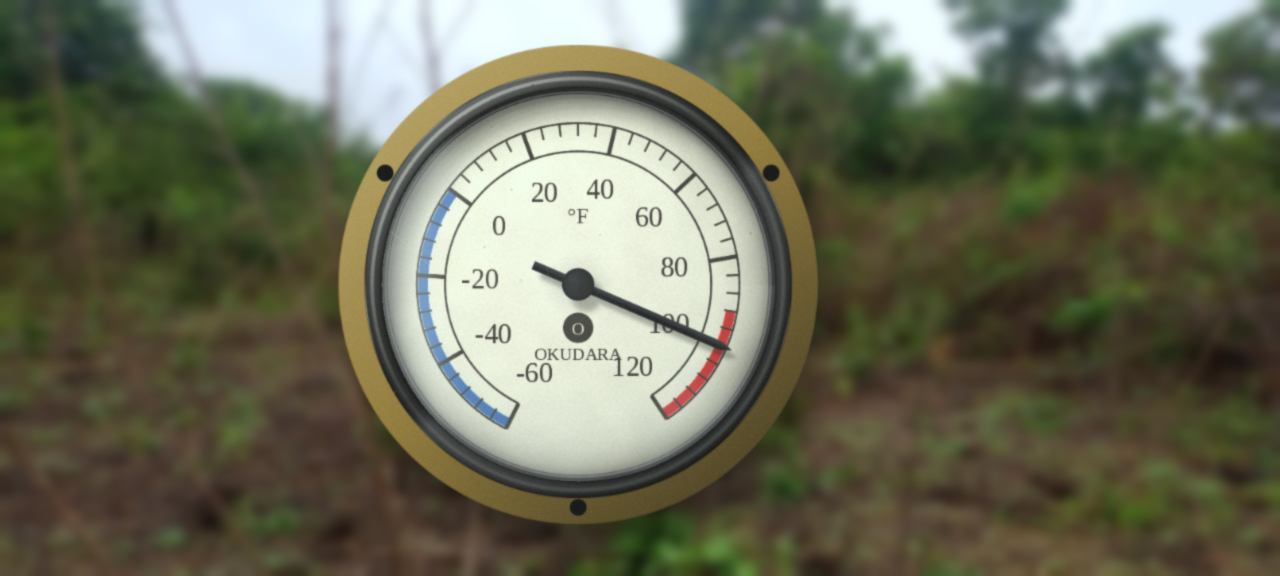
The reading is 100 °F
